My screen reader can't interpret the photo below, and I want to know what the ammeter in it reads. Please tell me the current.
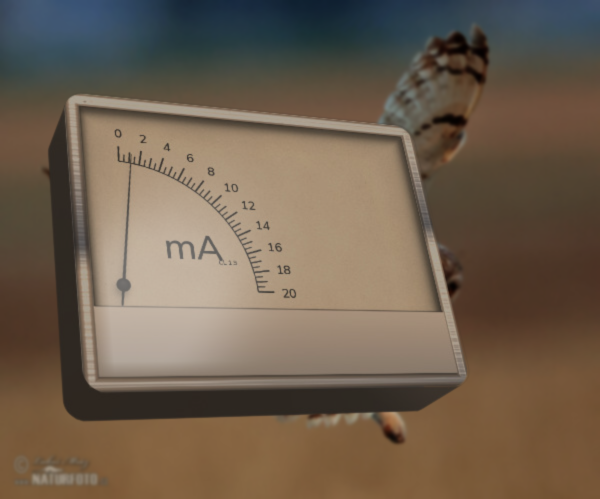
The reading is 1 mA
